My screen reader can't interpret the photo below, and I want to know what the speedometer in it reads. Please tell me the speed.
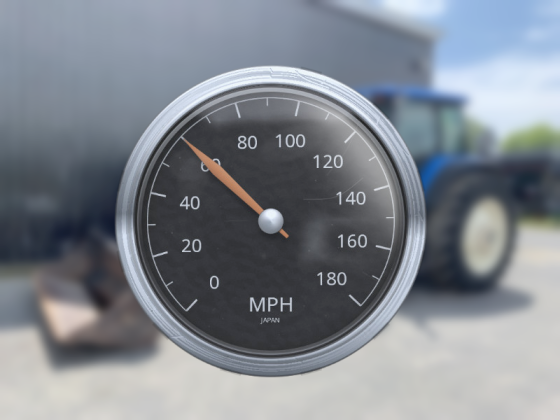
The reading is 60 mph
